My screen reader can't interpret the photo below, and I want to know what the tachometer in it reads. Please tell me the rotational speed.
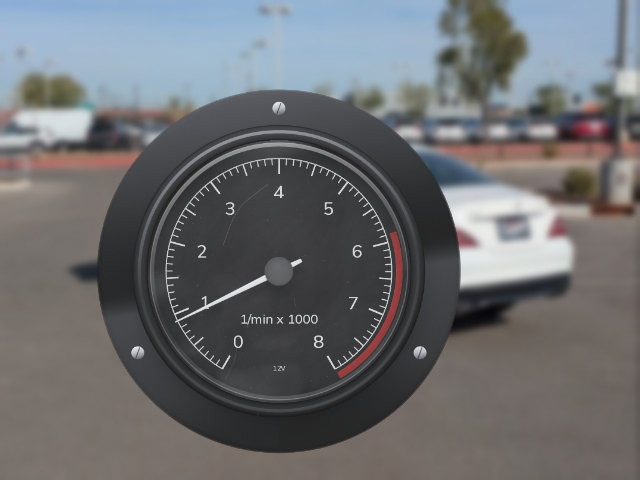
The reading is 900 rpm
